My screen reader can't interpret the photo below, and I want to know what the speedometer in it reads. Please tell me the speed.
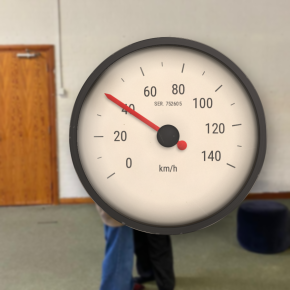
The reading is 40 km/h
